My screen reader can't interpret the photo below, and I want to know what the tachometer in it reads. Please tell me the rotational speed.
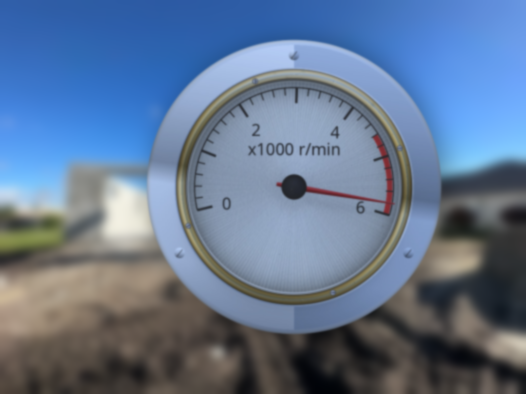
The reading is 5800 rpm
